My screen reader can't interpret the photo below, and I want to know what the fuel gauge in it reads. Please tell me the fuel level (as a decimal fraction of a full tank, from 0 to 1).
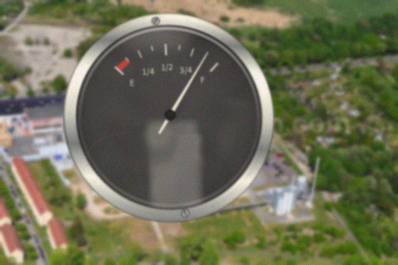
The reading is 0.875
